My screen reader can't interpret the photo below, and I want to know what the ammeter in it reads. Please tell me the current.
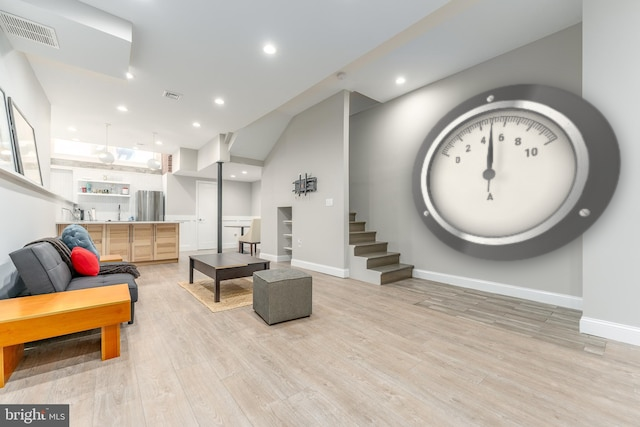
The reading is 5 A
